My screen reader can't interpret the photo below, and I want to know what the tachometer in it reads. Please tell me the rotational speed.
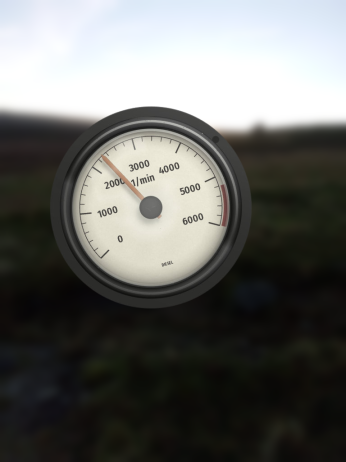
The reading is 2300 rpm
